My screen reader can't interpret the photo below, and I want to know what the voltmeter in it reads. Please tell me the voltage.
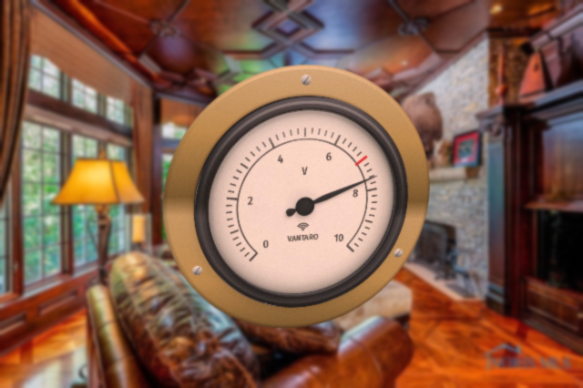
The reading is 7.6 V
